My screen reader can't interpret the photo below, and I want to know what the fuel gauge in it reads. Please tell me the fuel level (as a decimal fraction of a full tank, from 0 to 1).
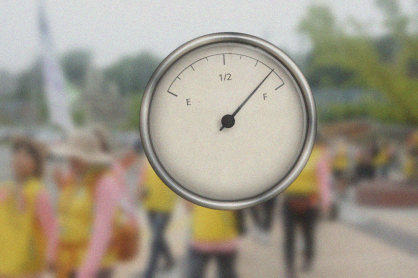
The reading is 0.875
